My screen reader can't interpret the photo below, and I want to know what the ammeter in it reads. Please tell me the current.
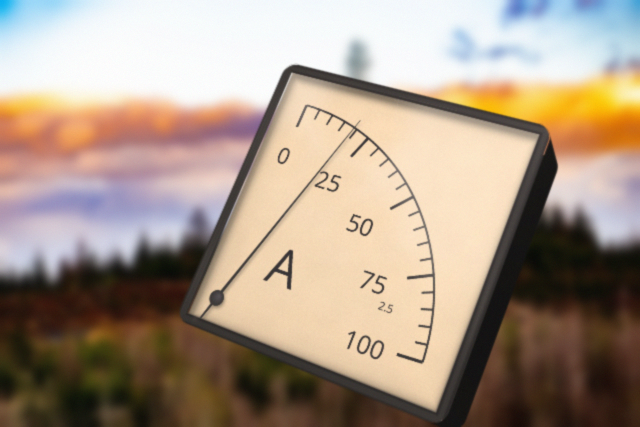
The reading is 20 A
